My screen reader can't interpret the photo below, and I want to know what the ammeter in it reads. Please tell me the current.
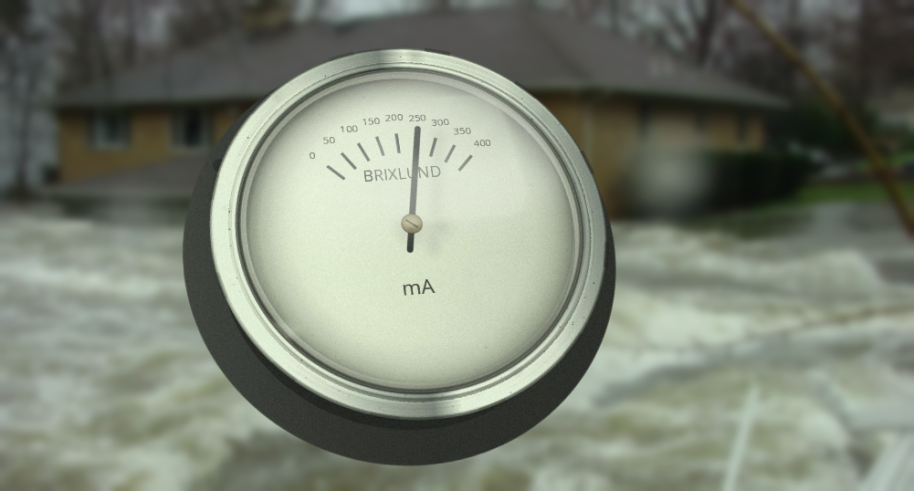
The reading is 250 mA
